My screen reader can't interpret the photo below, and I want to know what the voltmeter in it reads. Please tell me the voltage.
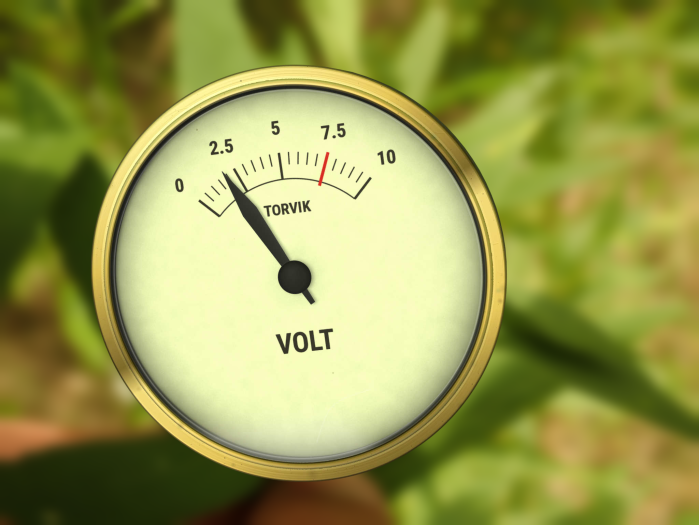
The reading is 2 V
